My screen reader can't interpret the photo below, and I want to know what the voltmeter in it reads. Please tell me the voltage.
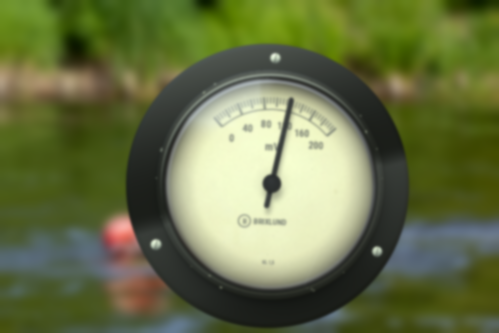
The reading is 120 mV
